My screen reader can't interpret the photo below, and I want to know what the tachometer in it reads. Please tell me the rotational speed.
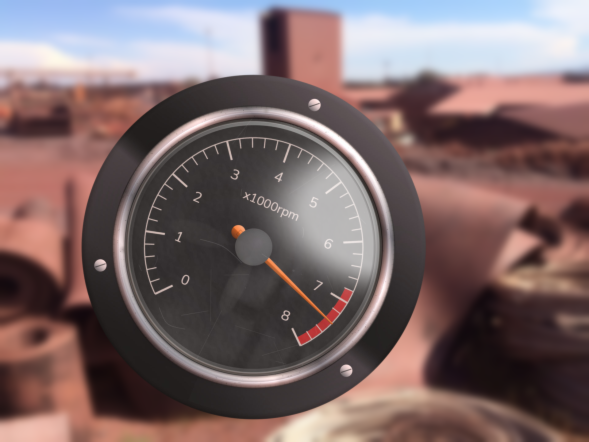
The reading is 7400 rpm
